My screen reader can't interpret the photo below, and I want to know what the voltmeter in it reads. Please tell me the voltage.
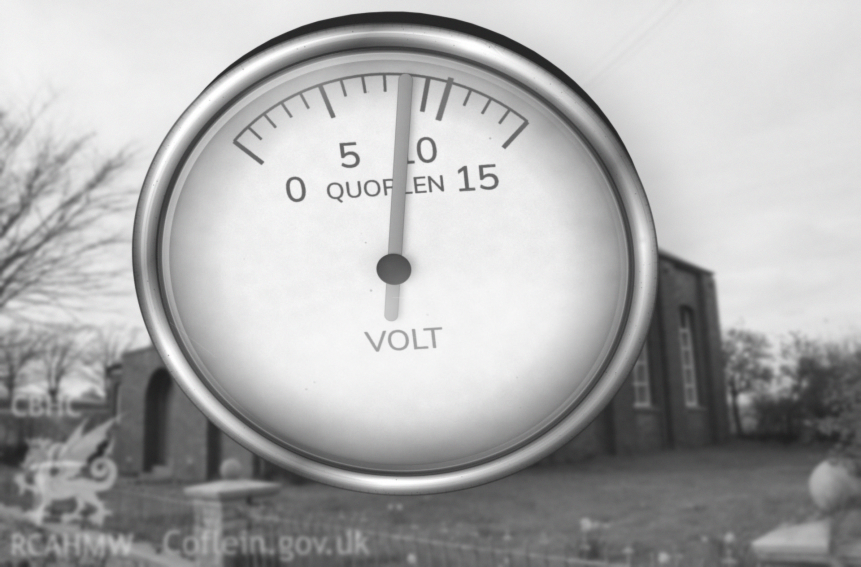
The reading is 9 V
